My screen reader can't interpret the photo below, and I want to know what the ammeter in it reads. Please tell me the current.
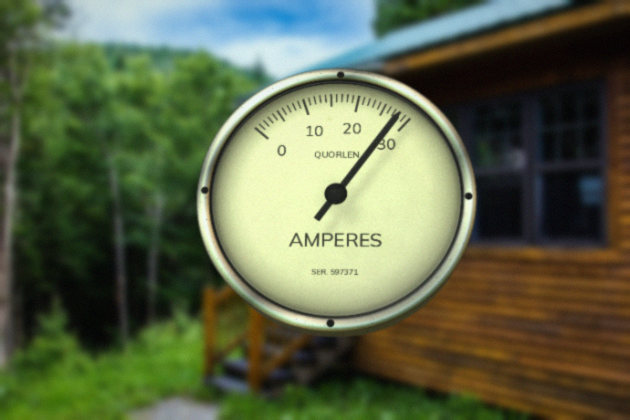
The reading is 28 A
